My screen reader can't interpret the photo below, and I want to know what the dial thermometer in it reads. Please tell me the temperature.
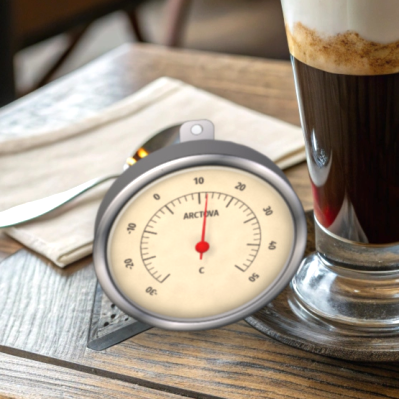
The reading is 12 °C
